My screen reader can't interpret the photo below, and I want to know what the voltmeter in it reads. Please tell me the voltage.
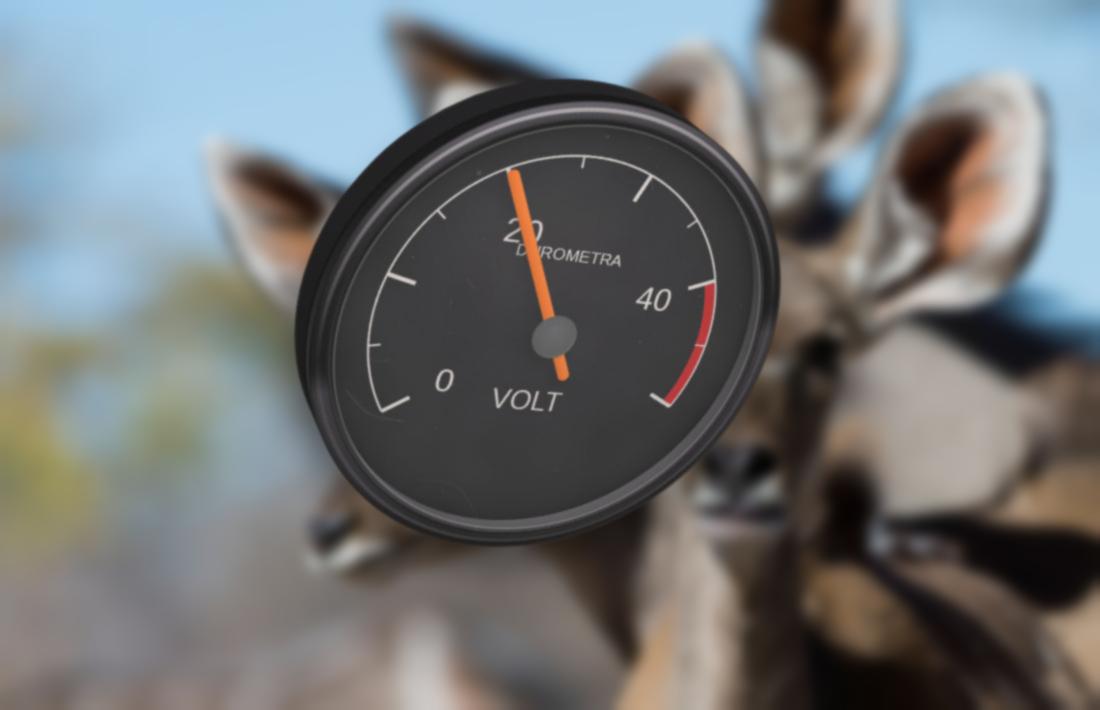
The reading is 20 V
